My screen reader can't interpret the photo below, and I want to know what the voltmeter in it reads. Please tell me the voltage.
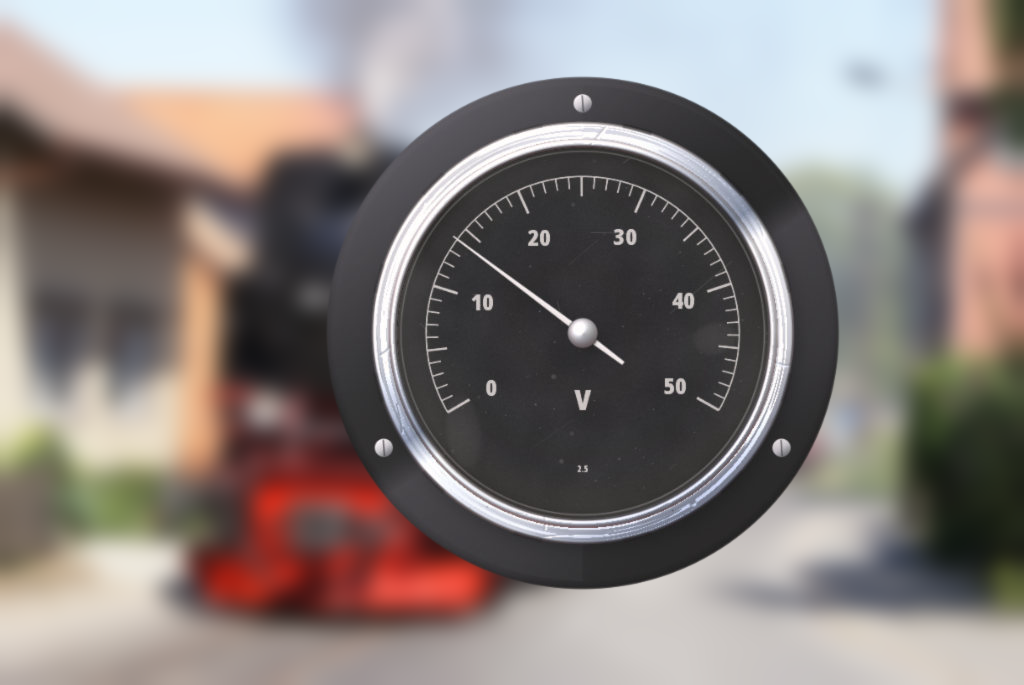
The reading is 14 V
